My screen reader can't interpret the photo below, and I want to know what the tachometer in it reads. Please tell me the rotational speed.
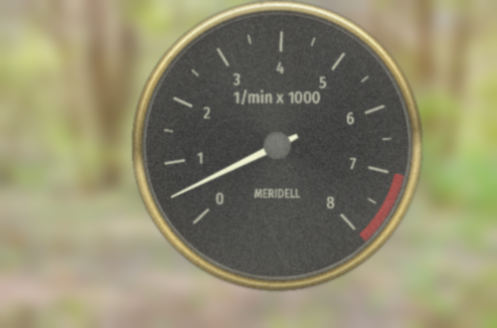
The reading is 500 rpm
